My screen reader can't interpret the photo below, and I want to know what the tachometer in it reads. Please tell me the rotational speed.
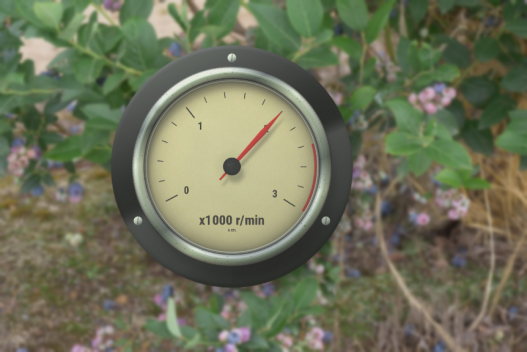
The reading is 2000 rpm
